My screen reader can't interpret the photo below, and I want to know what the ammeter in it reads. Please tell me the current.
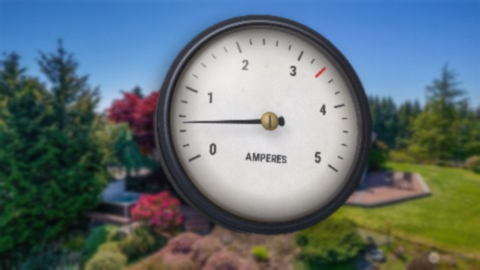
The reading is 0.5 A
